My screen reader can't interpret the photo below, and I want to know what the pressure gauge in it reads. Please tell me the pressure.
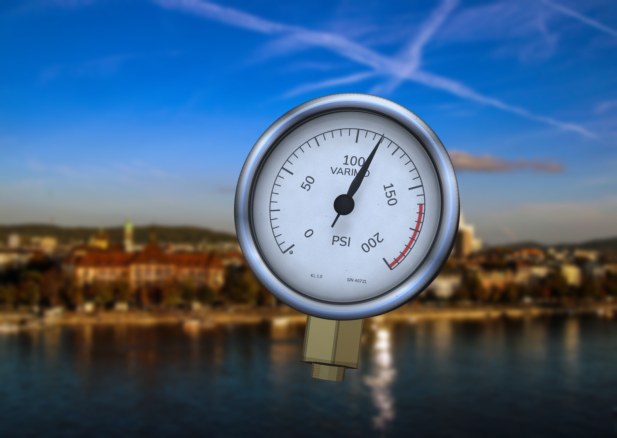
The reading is 115 psi
